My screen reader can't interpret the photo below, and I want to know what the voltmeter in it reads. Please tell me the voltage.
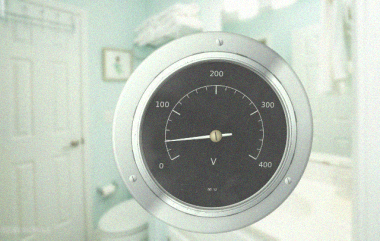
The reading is 40 V
